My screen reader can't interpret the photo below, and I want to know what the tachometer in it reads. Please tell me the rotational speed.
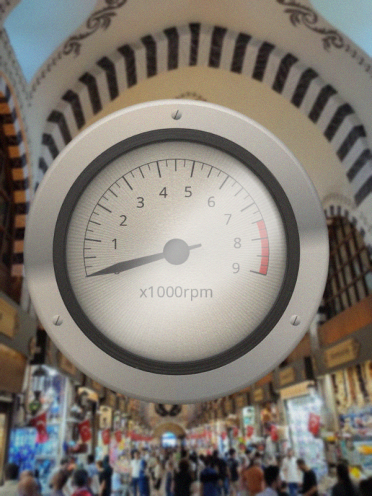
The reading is 0 rpm
